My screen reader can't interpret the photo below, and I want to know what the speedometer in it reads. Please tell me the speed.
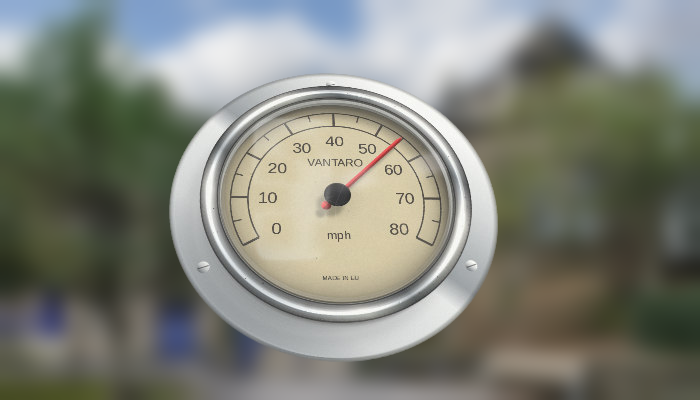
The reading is 55 mph
